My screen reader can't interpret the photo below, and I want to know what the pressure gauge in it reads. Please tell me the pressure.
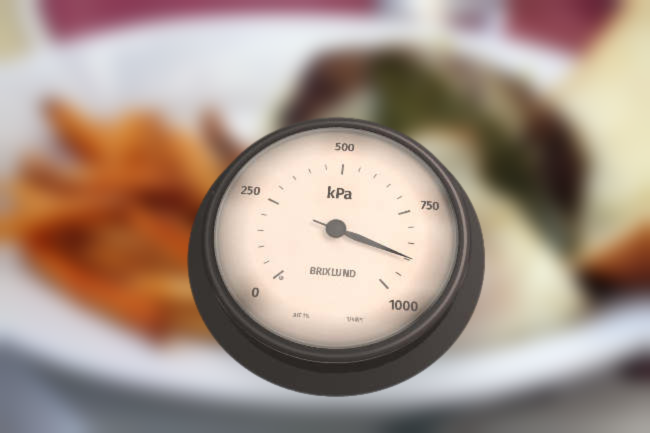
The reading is 900 kPa
